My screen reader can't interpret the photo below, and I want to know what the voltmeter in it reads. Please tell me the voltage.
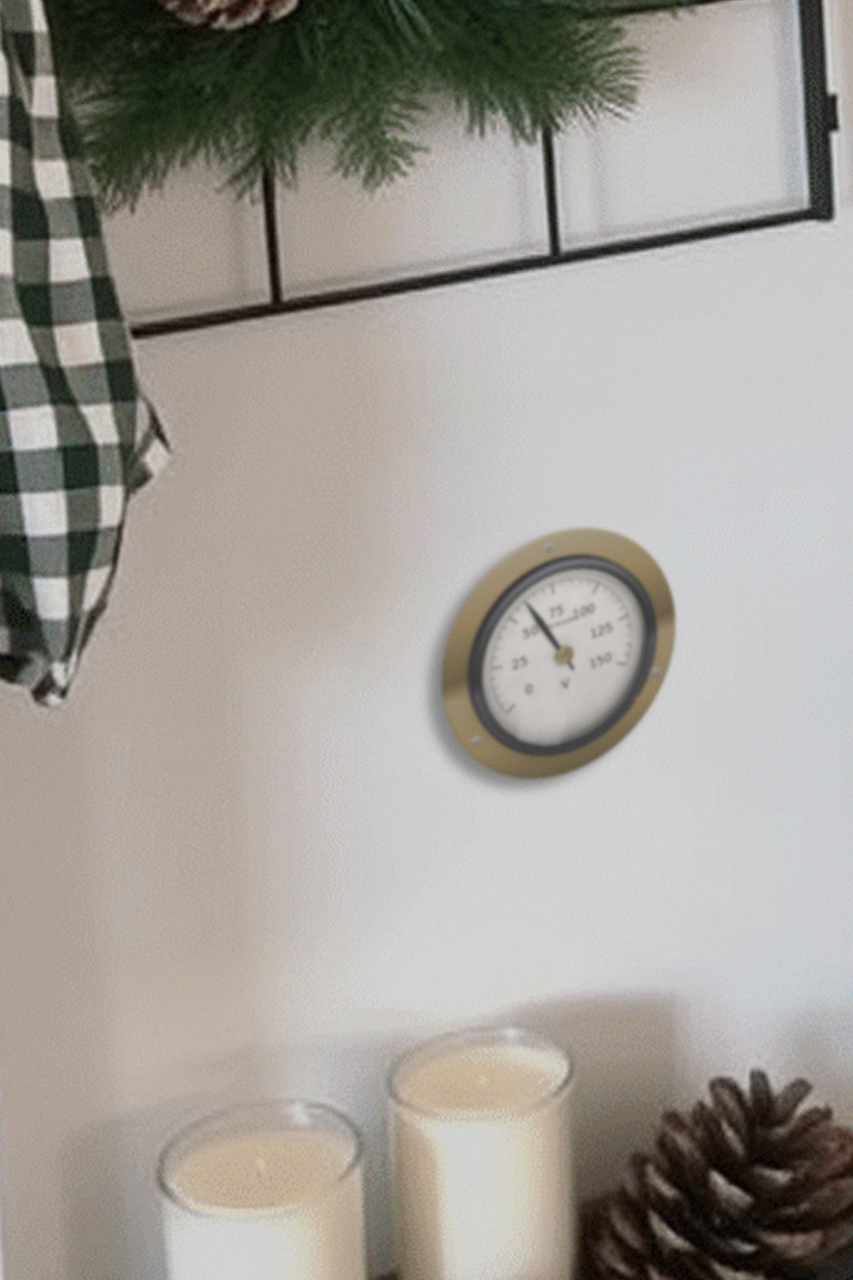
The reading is 60 V
